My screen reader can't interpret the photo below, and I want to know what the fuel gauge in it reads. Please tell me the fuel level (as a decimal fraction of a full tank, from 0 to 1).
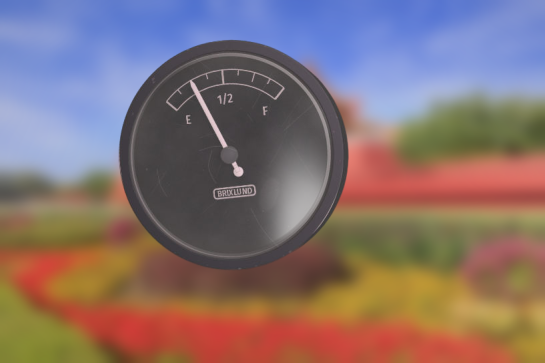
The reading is 0.25
